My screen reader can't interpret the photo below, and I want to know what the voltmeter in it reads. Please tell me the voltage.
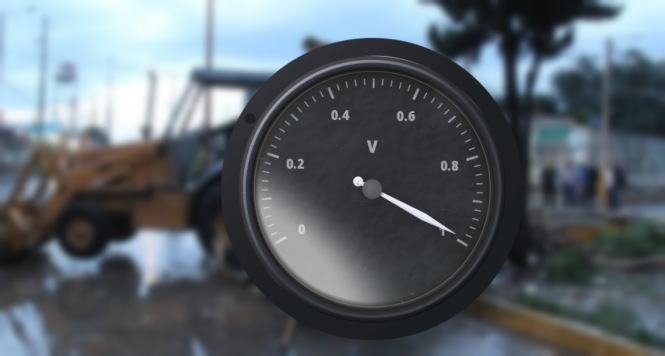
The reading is 0.99 V
